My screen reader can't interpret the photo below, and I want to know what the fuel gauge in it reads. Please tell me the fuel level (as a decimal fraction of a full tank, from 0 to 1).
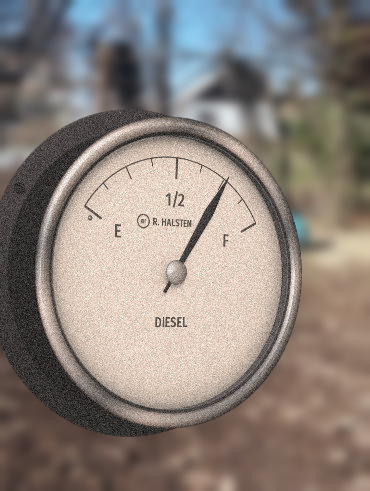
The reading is 0.75
